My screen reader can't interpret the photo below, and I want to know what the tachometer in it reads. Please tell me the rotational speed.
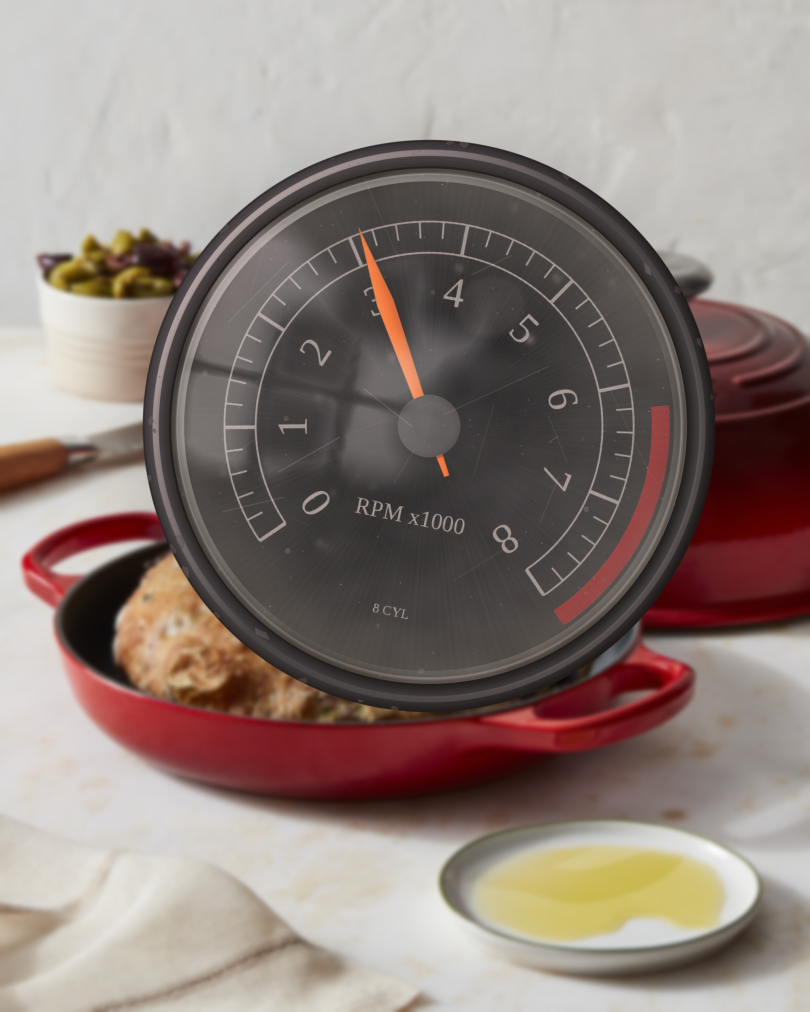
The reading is 3100 rpm
